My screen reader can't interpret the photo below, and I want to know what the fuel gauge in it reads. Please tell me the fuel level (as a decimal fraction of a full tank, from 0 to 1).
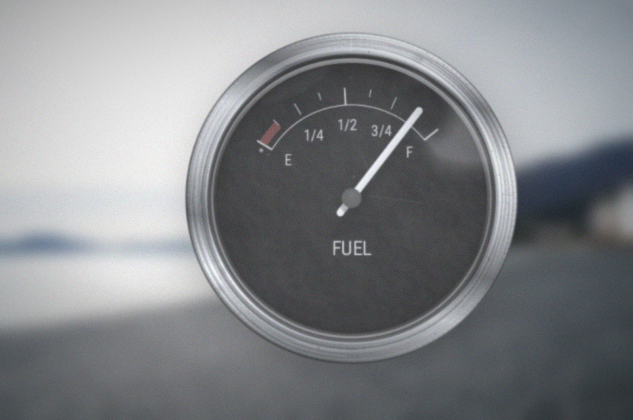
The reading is 0.875
